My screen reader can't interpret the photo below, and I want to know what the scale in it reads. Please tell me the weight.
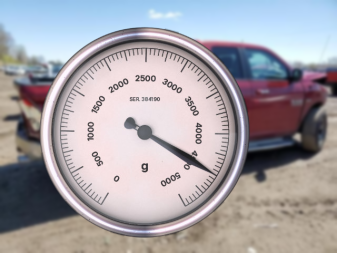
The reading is 4500 g
